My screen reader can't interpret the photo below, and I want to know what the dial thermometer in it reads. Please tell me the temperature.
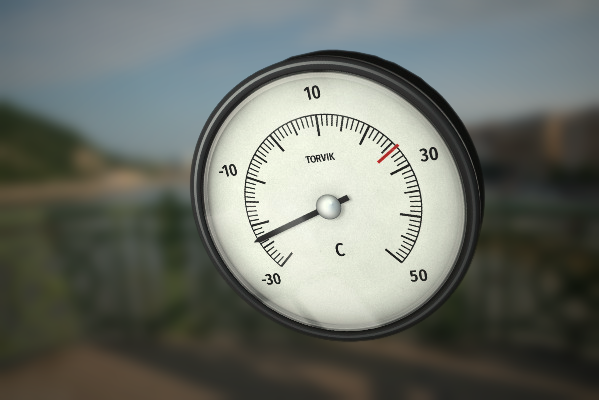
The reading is -23 °C
